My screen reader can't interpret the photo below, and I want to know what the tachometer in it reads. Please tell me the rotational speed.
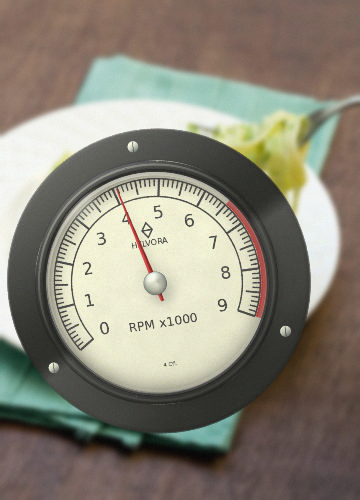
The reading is 4100 rpm
